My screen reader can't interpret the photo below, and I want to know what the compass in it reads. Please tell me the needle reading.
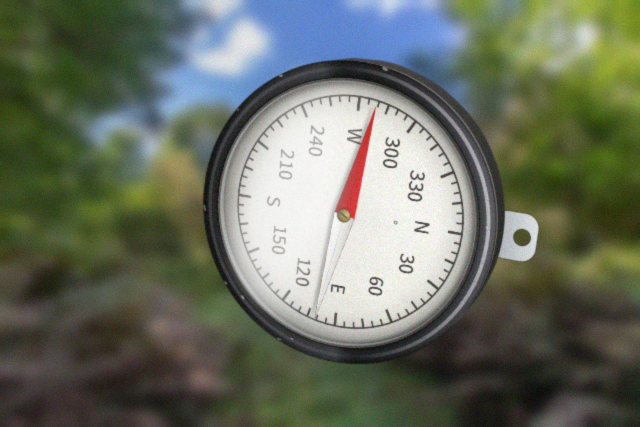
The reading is 280 °
